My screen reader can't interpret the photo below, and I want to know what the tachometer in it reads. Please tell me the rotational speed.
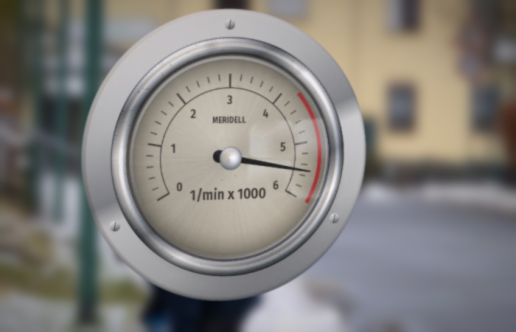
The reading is 5500 rpm
